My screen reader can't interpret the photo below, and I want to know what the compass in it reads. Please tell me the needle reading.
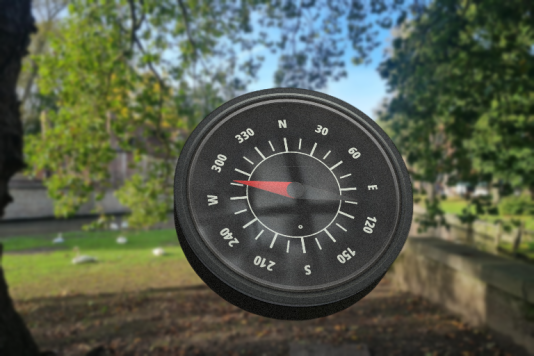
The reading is 285 °
